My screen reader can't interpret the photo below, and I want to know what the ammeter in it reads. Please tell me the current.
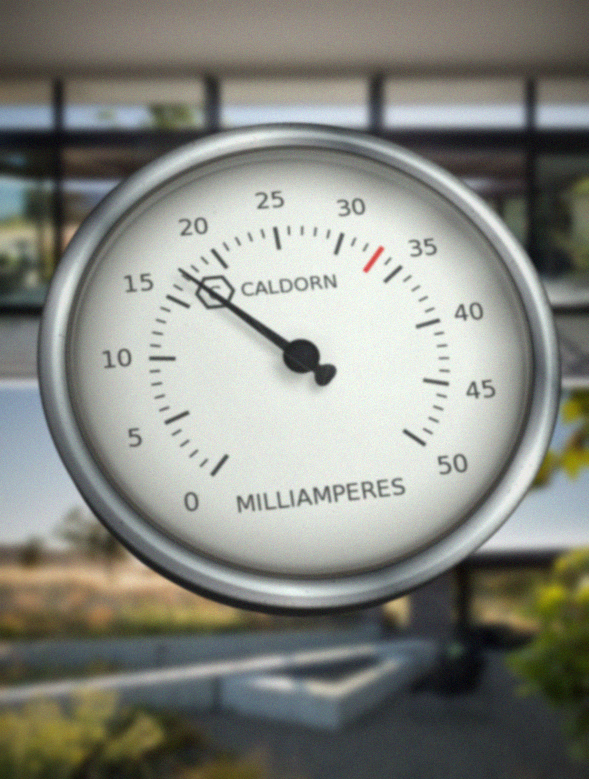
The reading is 17 mA
